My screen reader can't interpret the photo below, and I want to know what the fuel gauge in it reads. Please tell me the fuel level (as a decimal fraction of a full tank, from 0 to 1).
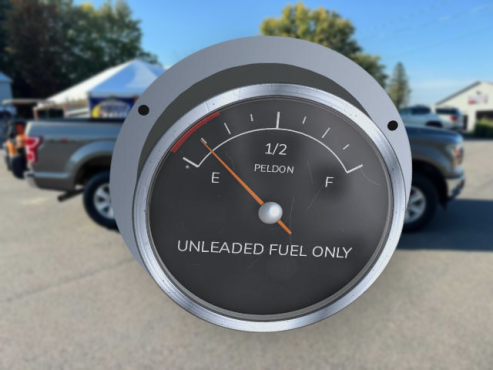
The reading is 0.125
